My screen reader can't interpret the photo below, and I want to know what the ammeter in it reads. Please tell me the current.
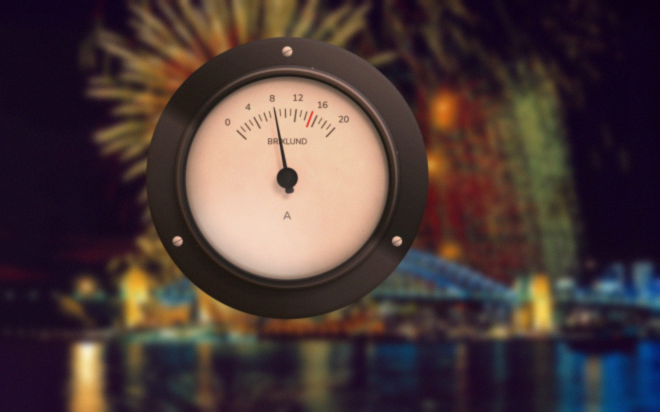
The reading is 8 A
